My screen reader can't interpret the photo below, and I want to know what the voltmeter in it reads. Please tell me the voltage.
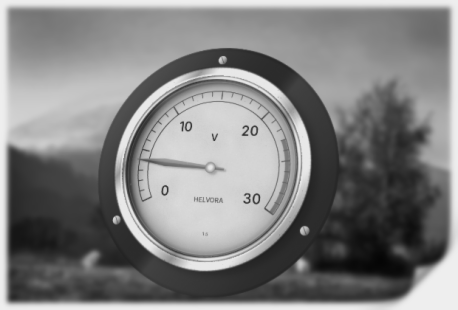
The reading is 4 V
